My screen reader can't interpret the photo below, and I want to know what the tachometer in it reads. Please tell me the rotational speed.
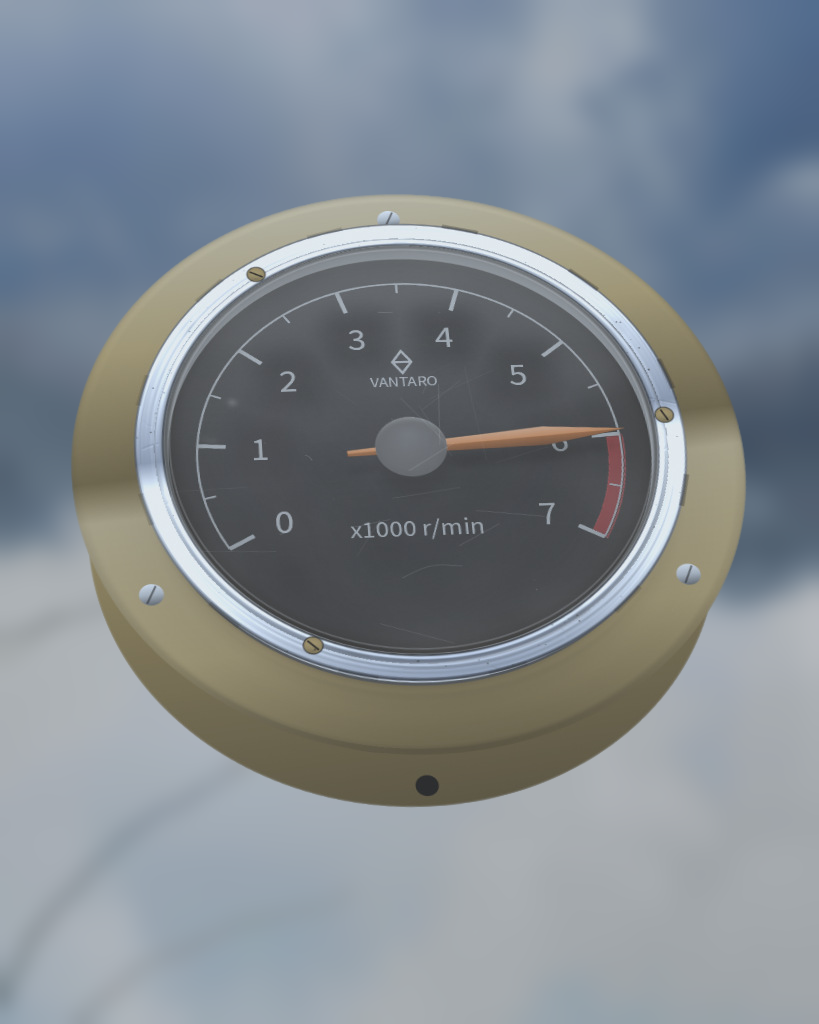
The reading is 6000 rpm
